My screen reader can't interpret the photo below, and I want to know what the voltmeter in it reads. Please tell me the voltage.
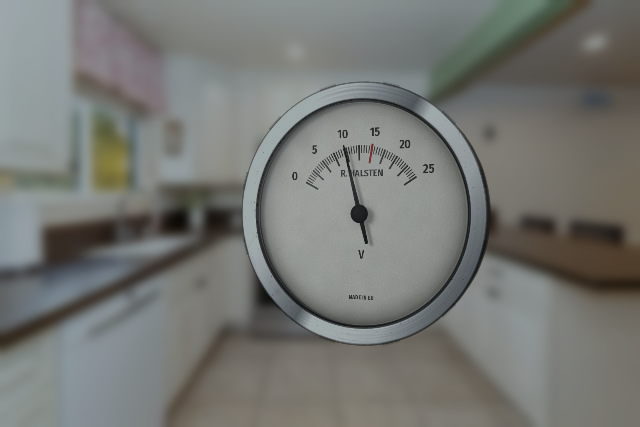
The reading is 10 V
